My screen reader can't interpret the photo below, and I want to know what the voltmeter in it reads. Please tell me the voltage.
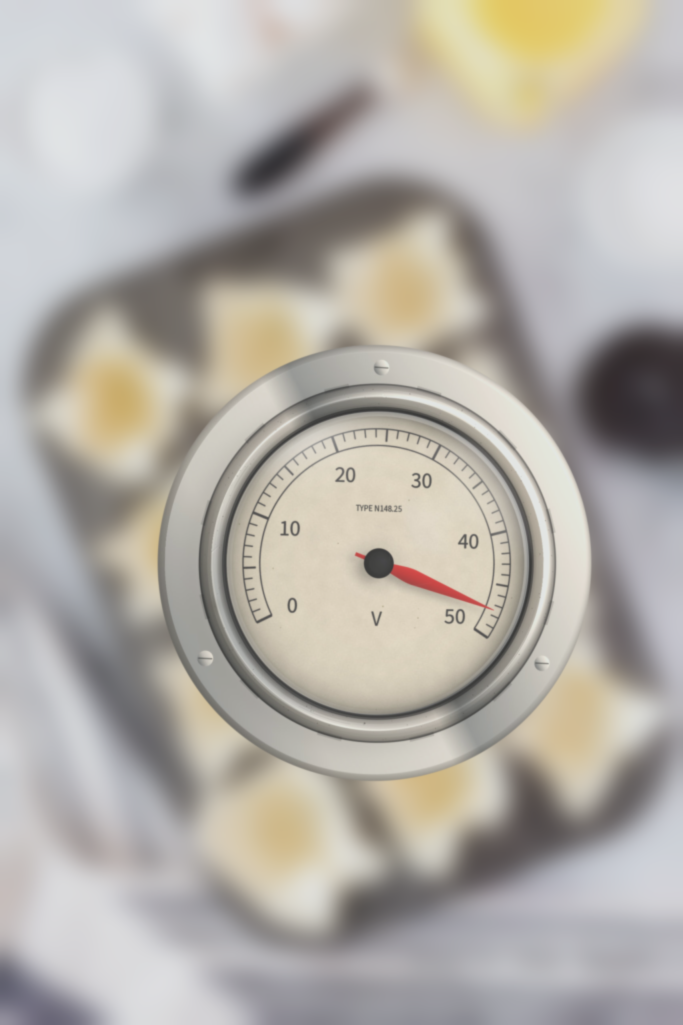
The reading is 47.5 V
